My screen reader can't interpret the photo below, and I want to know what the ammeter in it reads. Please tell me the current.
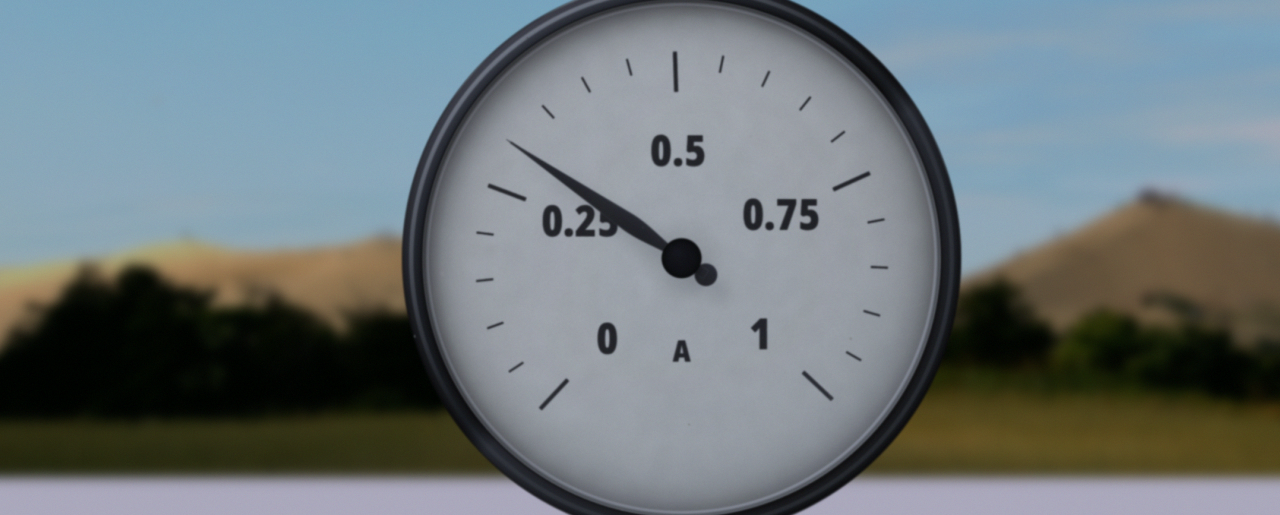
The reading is 0.3 A
